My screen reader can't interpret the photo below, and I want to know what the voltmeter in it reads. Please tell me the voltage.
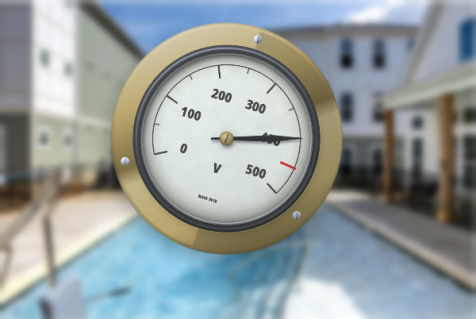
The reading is 400 V
